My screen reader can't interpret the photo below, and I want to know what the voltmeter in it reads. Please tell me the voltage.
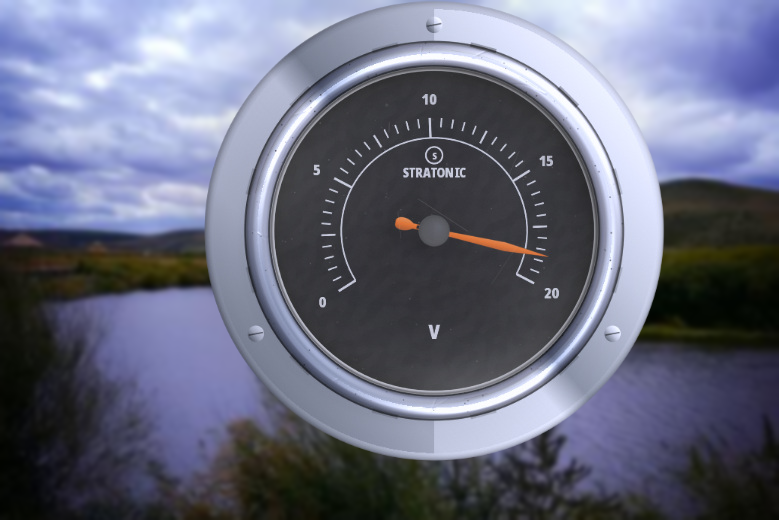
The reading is 18.75 V
